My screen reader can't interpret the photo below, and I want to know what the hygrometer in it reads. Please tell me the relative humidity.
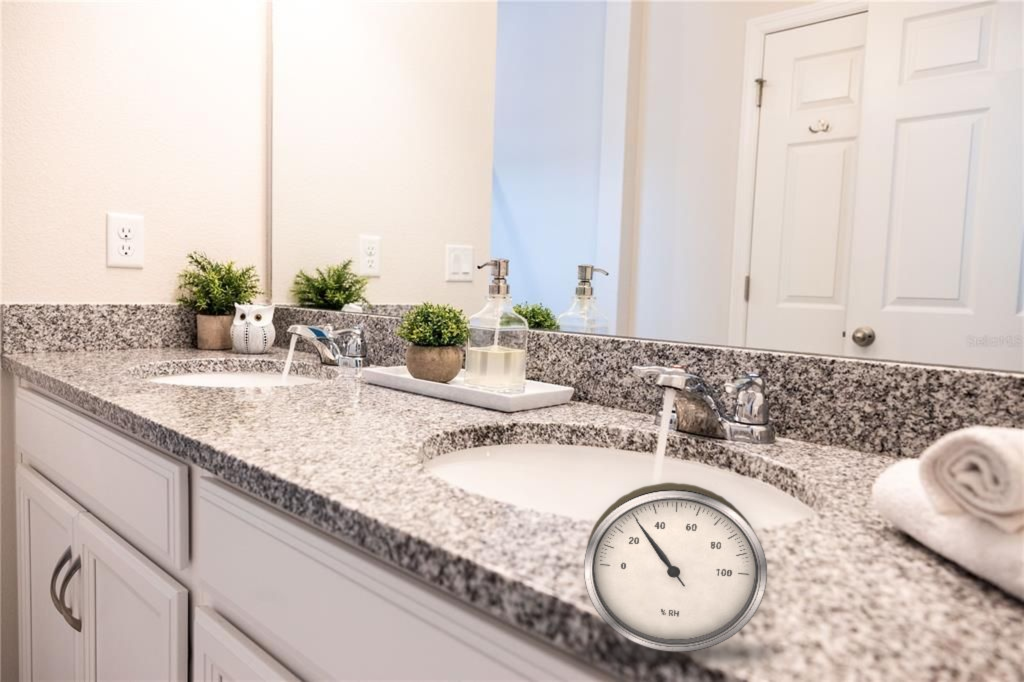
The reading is 30 %
